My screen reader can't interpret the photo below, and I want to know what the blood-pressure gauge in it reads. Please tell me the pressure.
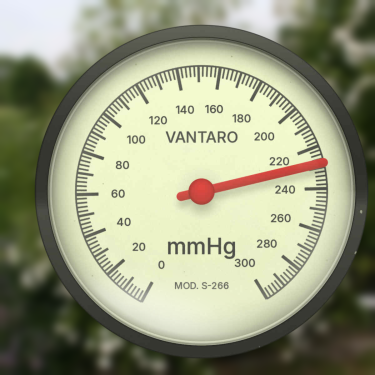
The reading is 228 mmHg
